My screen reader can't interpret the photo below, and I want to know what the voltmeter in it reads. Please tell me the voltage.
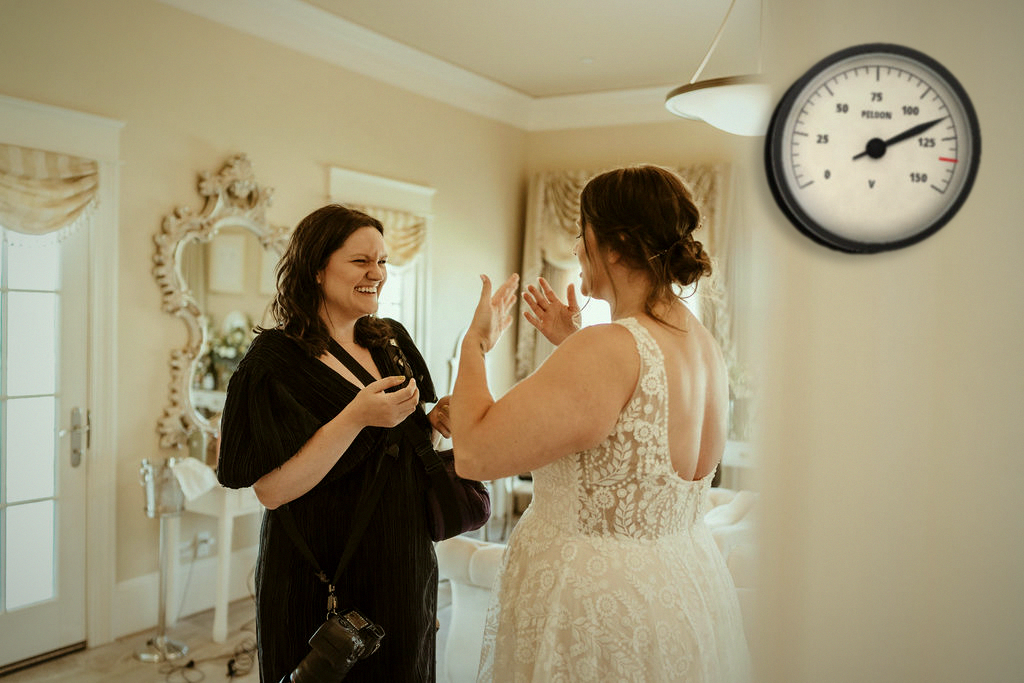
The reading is 115 V
